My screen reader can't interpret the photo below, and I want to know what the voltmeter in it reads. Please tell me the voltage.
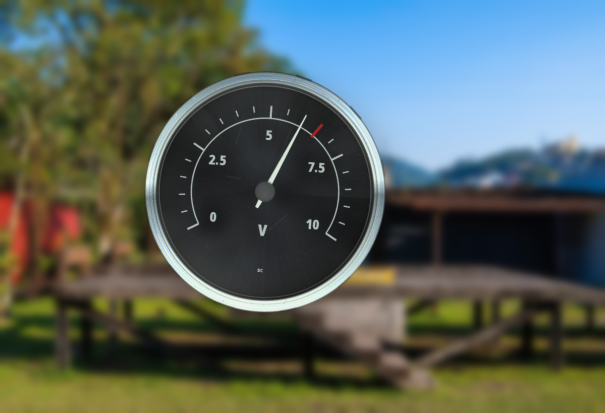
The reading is 6 V
